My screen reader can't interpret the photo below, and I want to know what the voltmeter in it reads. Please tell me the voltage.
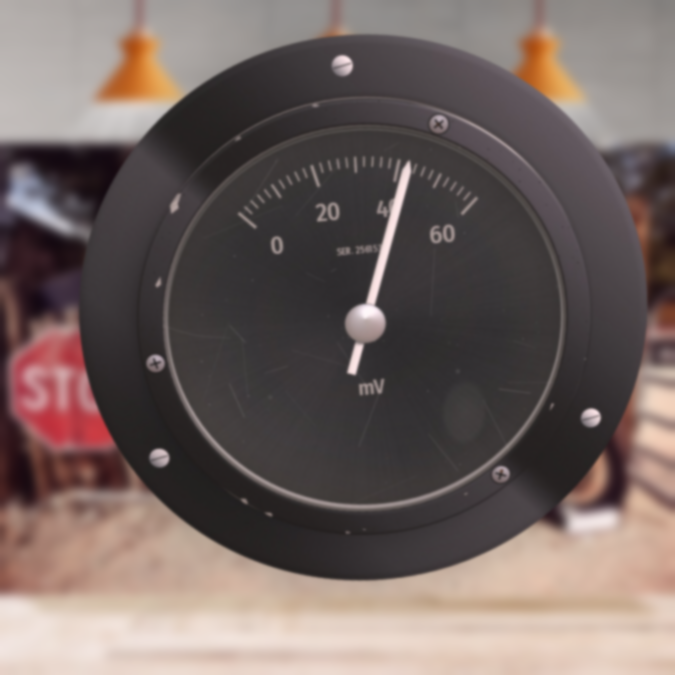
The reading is 42 mV
